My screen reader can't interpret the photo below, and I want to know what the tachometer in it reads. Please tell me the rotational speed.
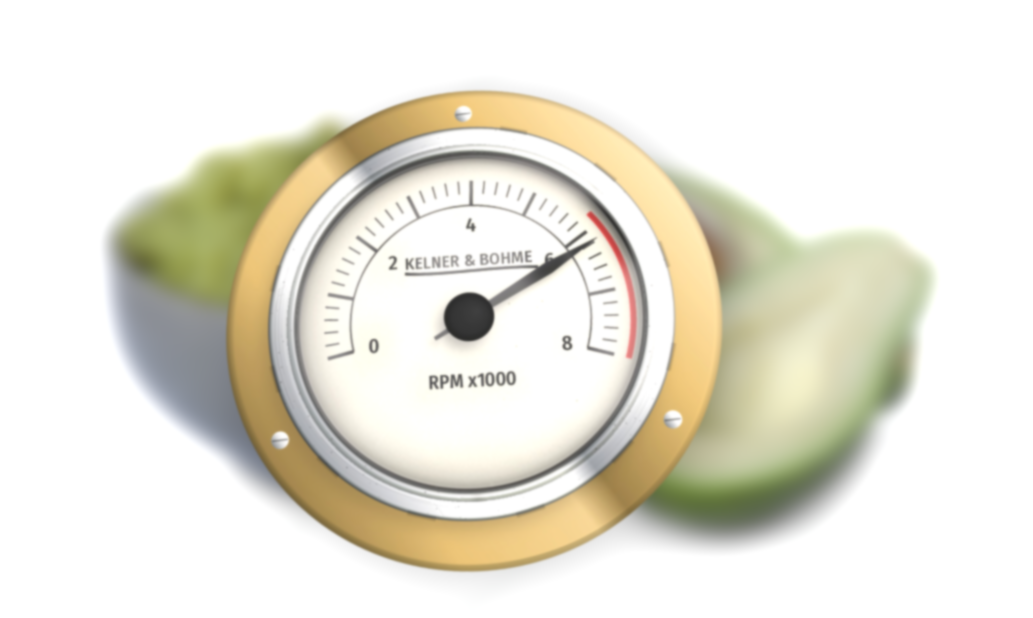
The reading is 6200 rpm
